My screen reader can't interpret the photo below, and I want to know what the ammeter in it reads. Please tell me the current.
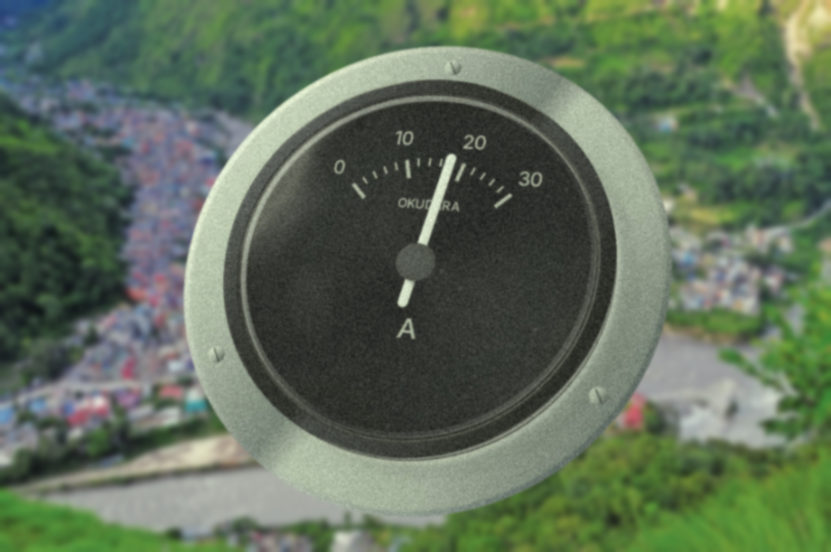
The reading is 18 A
